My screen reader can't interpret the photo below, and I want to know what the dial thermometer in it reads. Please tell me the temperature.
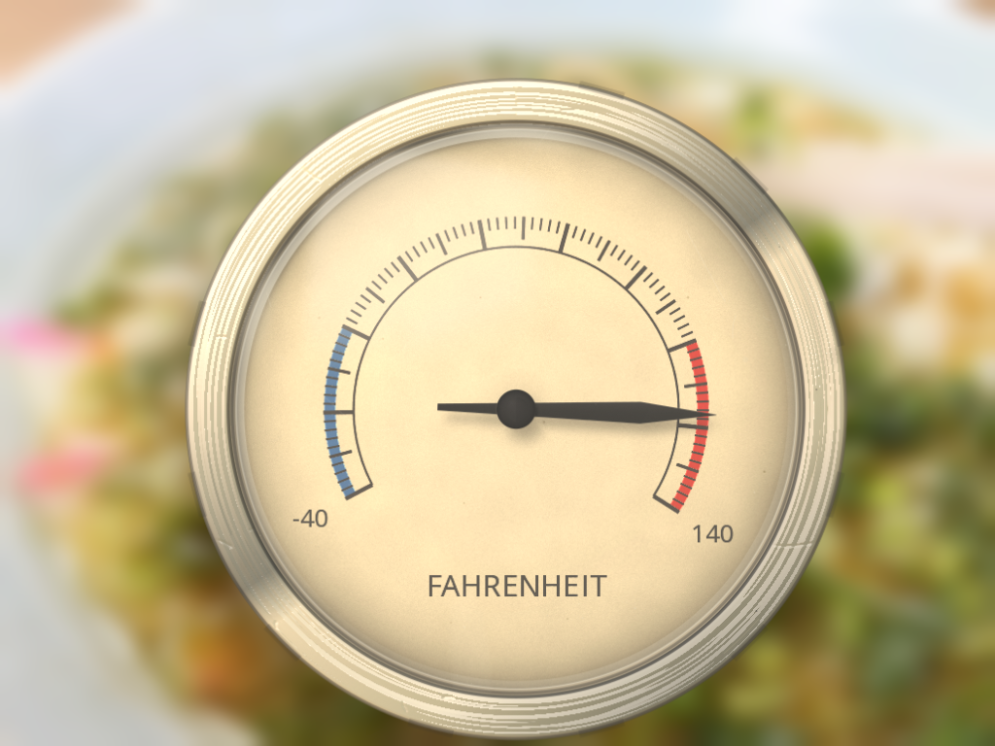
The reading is 117 °F
